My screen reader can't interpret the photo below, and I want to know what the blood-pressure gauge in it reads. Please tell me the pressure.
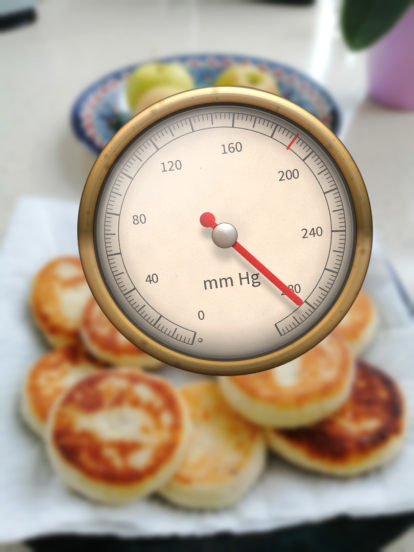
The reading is 282 mmHg
